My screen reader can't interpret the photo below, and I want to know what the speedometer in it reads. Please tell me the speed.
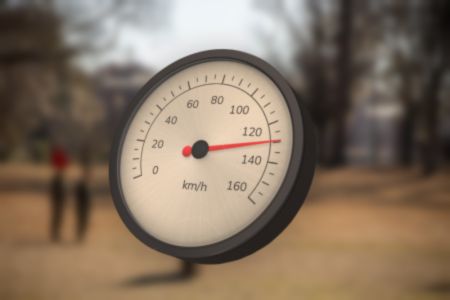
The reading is 130 km/h
